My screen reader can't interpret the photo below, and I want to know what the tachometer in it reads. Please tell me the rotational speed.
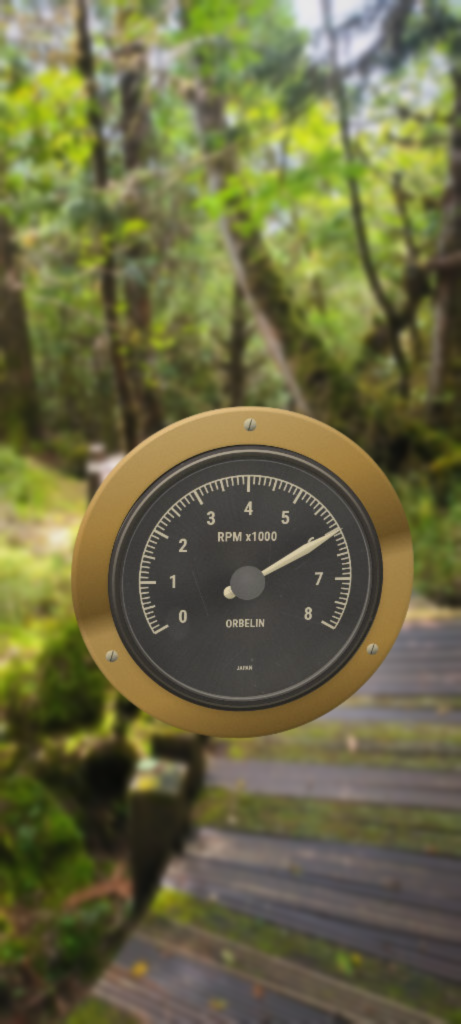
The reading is 6000 rpm
